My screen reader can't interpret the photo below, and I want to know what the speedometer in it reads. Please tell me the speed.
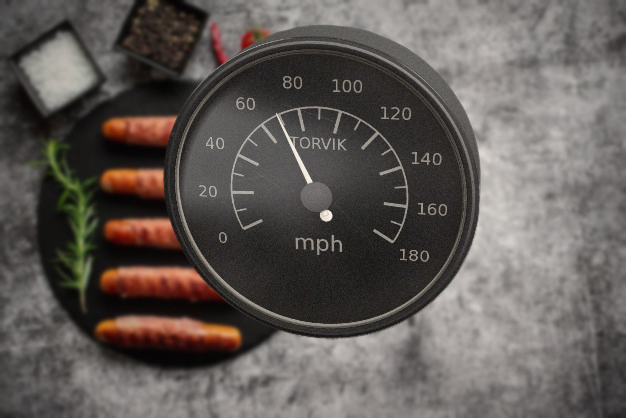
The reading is 70 mph
